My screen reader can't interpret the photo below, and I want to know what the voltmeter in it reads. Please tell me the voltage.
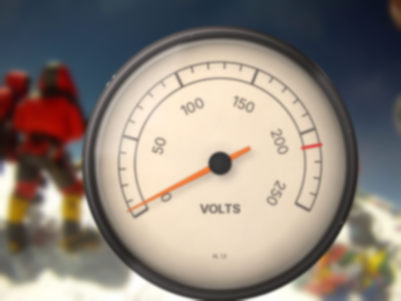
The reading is 5 V
